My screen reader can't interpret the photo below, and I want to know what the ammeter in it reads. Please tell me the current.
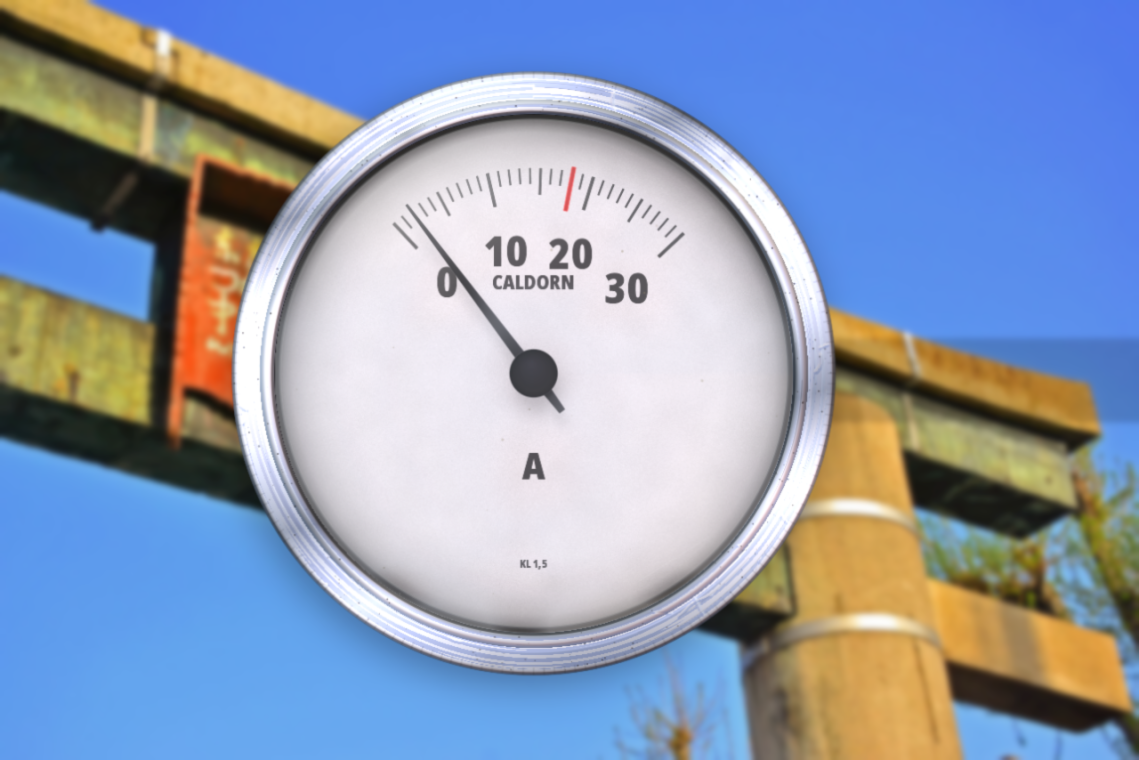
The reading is 2 A
